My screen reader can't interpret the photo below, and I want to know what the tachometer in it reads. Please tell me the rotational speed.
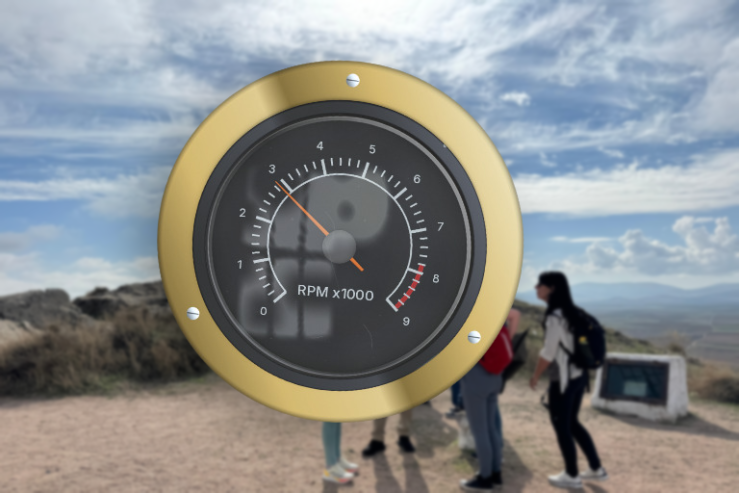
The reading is 2900 rpm
